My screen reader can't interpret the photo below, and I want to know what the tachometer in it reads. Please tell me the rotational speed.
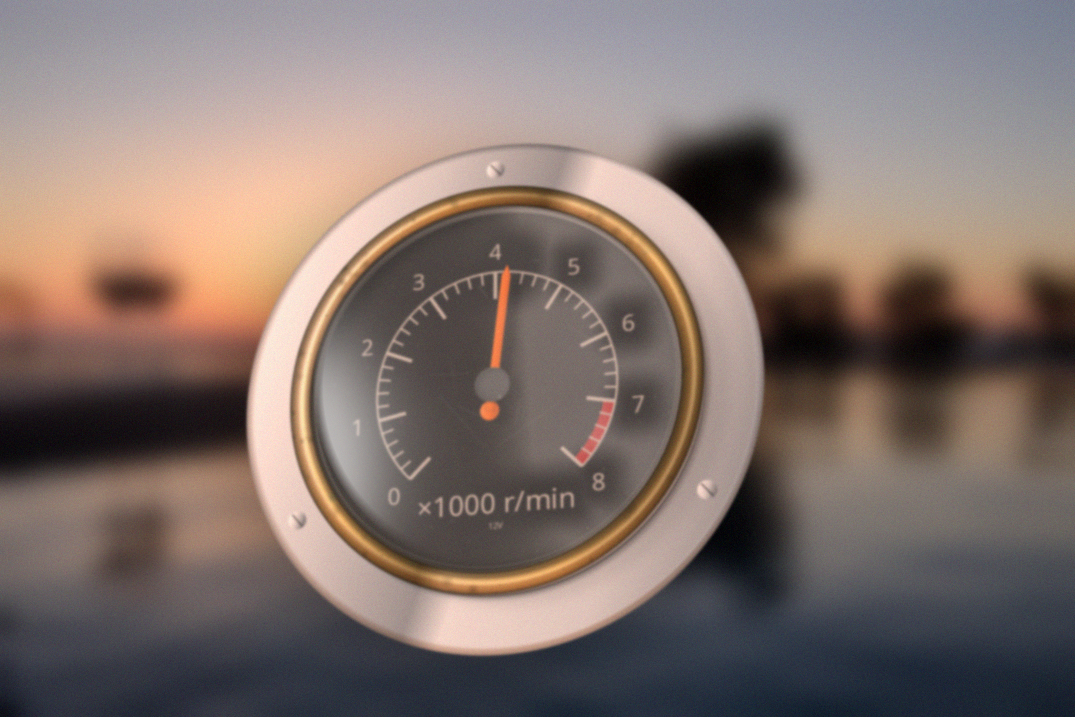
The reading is 4200 rpm
